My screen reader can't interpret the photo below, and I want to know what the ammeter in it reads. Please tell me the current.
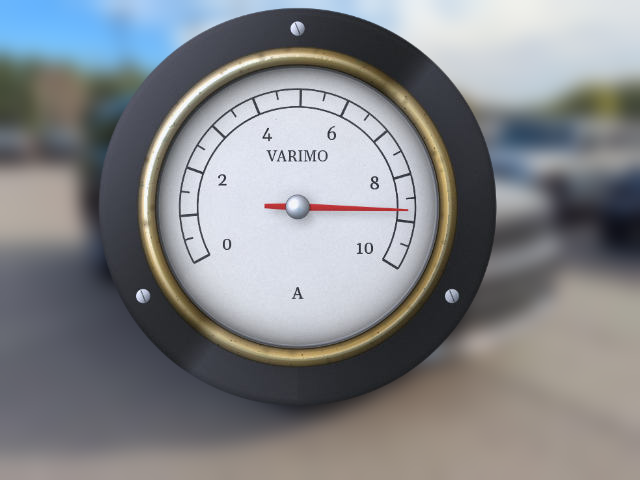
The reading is 8.75 A
